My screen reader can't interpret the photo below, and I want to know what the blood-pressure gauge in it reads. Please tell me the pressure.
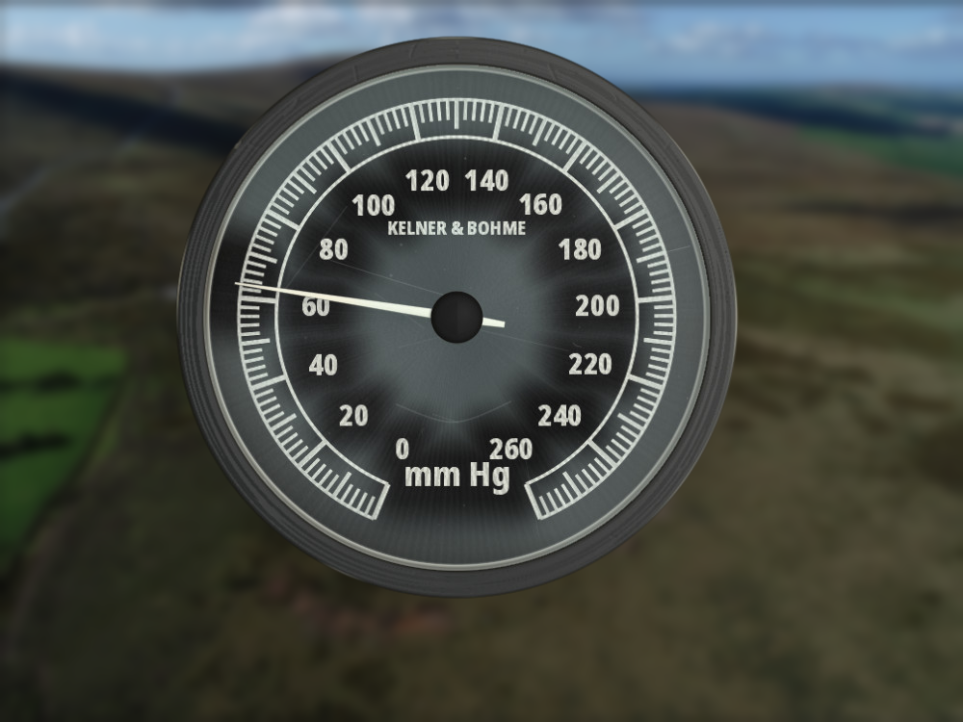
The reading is 63 mmHg
